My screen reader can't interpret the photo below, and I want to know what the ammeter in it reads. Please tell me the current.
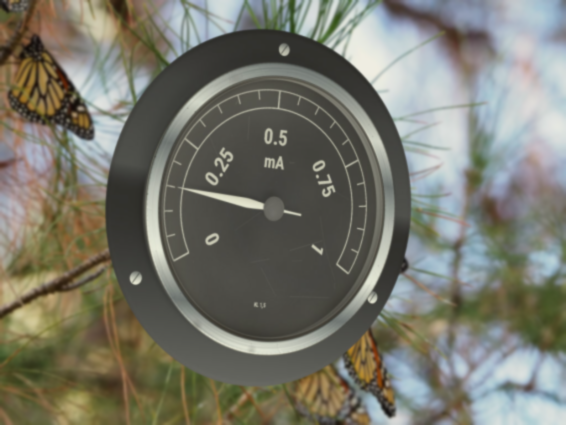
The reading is 0.15 mA
